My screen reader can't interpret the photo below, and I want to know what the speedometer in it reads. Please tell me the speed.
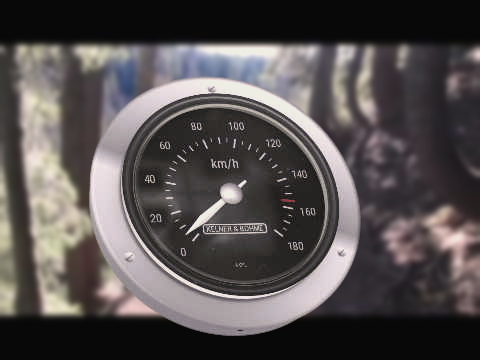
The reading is 5 km/h
